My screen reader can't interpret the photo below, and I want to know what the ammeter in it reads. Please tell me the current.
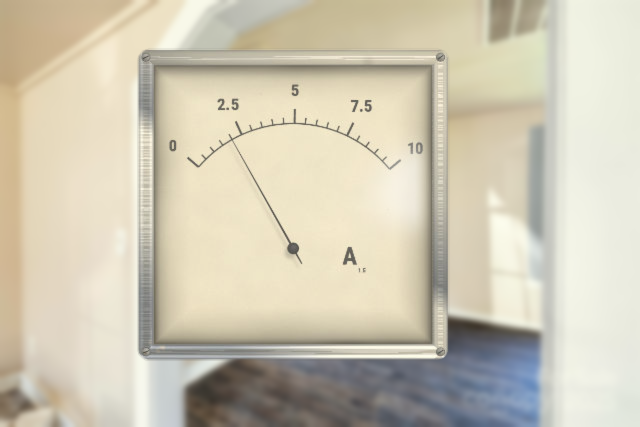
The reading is 2 A
